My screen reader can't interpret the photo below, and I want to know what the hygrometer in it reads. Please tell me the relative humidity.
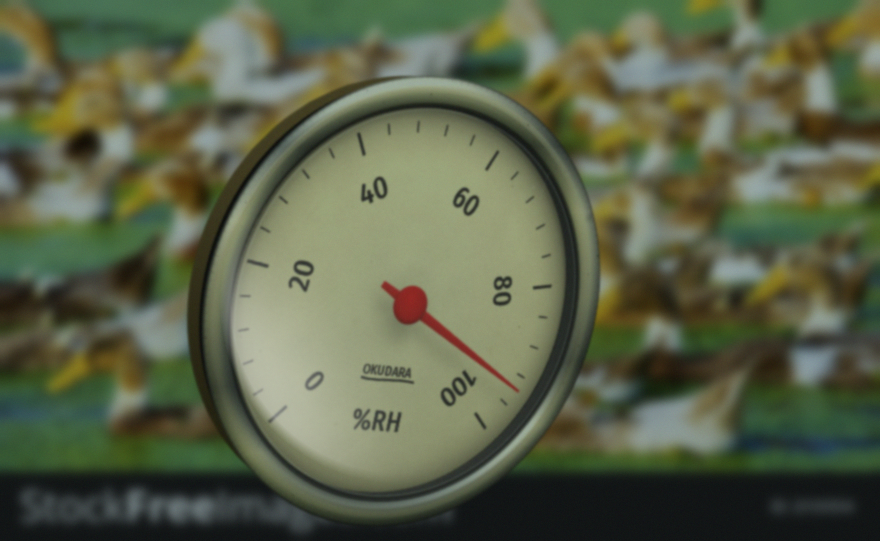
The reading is 94 %
